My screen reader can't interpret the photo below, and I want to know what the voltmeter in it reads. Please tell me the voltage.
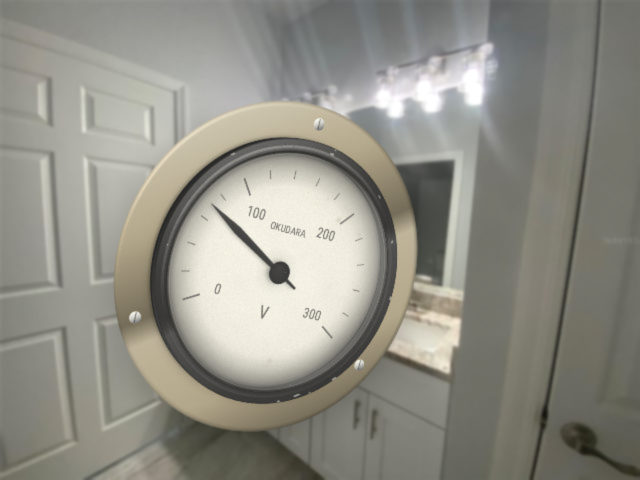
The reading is 70 V
